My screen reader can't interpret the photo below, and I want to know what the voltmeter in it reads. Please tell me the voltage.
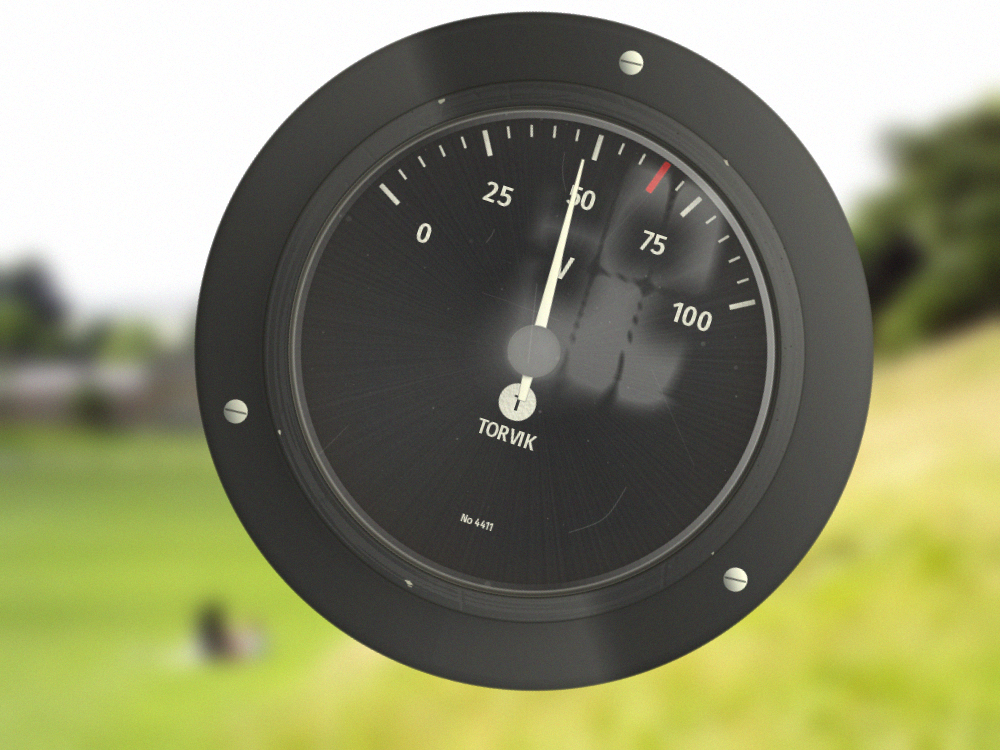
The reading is 47.5 V
